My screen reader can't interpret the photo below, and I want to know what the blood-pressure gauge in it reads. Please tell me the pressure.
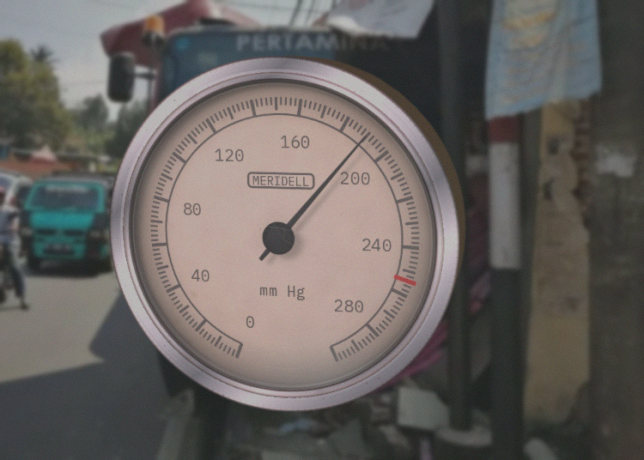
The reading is 190 mmHg
